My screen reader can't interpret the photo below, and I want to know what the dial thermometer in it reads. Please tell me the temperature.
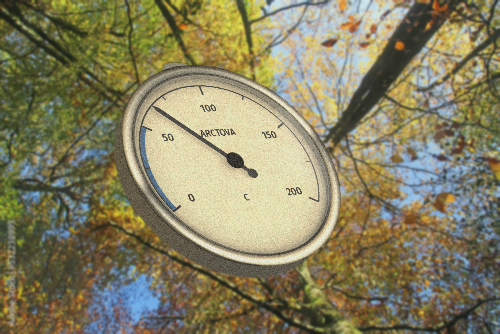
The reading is 62.5 °C
